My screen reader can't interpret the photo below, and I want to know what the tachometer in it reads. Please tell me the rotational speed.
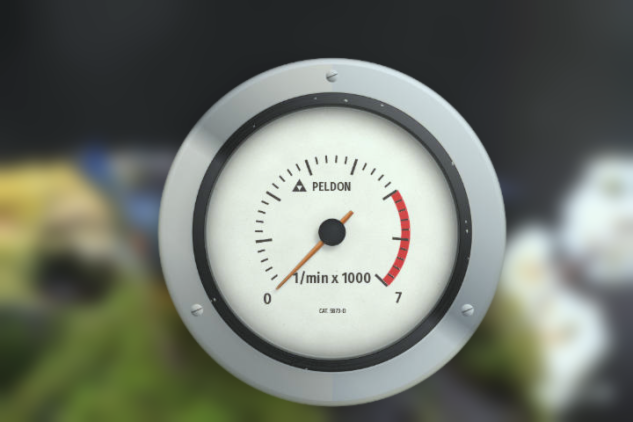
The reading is 0 rpm
